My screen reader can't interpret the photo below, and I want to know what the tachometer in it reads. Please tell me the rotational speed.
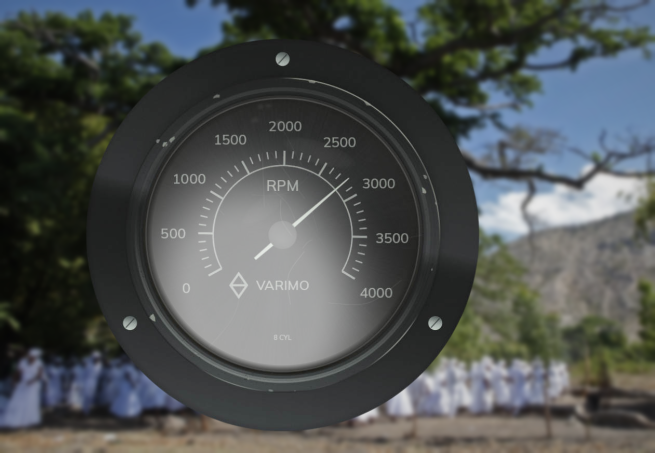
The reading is 2800 rpm
